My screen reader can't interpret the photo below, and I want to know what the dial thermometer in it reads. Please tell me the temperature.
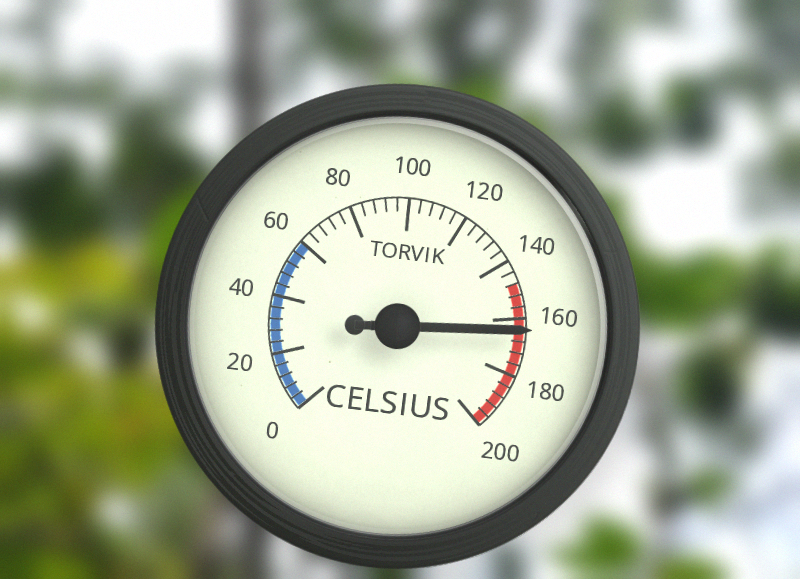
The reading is 164 °C
